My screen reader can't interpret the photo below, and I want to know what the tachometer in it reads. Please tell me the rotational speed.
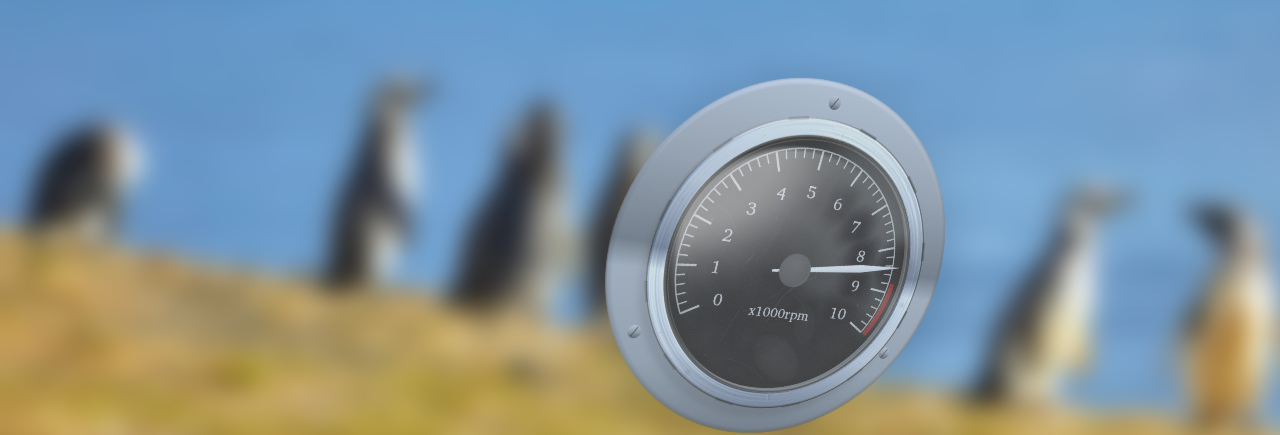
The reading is 8400 rpm
